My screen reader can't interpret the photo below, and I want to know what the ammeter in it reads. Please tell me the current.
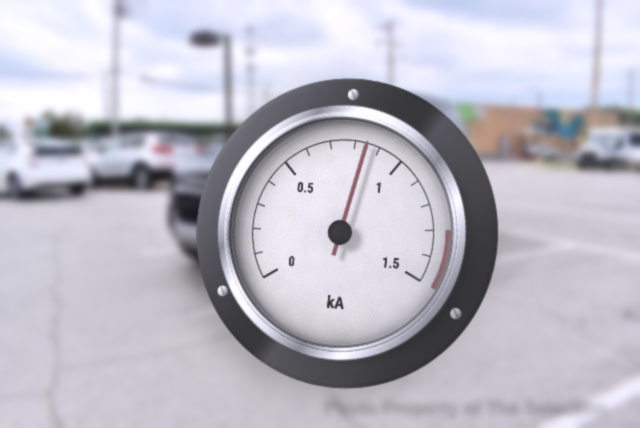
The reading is 0.85 kA
